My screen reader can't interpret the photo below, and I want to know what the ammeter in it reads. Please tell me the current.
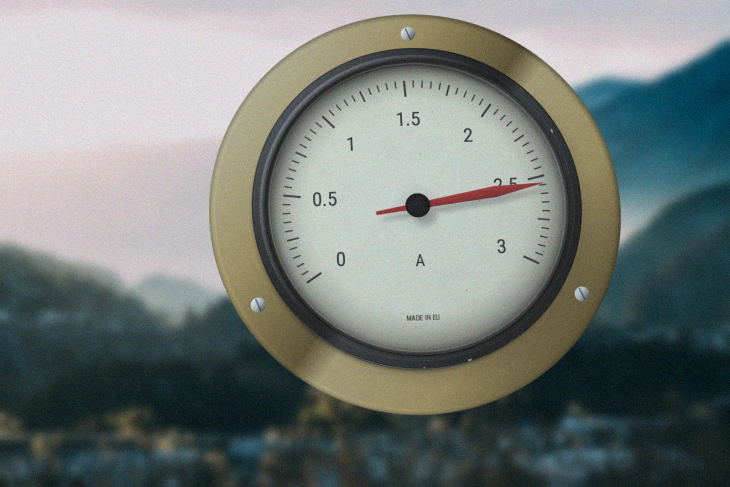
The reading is 2.55 A
